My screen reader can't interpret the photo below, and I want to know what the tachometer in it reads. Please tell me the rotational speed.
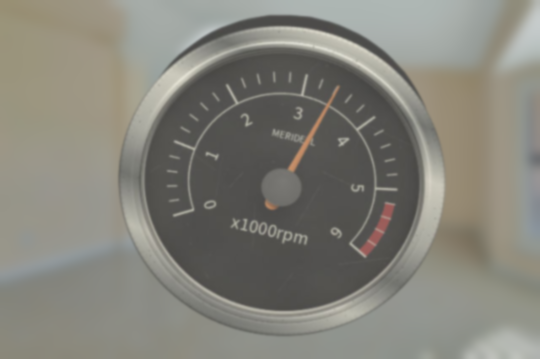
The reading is 3400 rpm
